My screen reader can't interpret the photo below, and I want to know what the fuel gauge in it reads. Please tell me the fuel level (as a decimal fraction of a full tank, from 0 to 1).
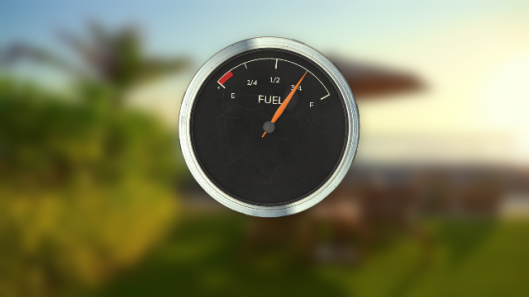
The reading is 0.75
